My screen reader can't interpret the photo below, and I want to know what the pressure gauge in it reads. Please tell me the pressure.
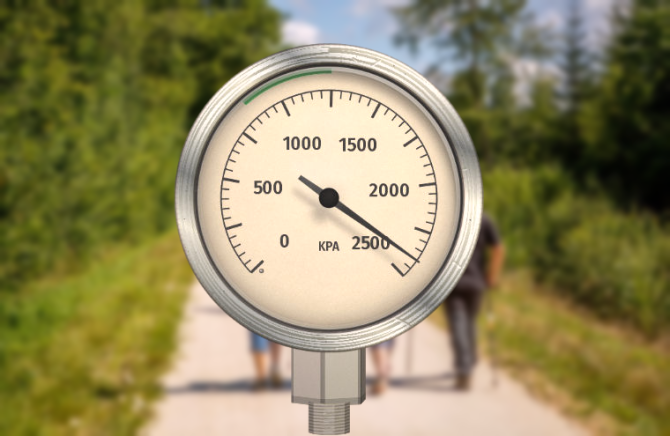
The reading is 2400 kPa
